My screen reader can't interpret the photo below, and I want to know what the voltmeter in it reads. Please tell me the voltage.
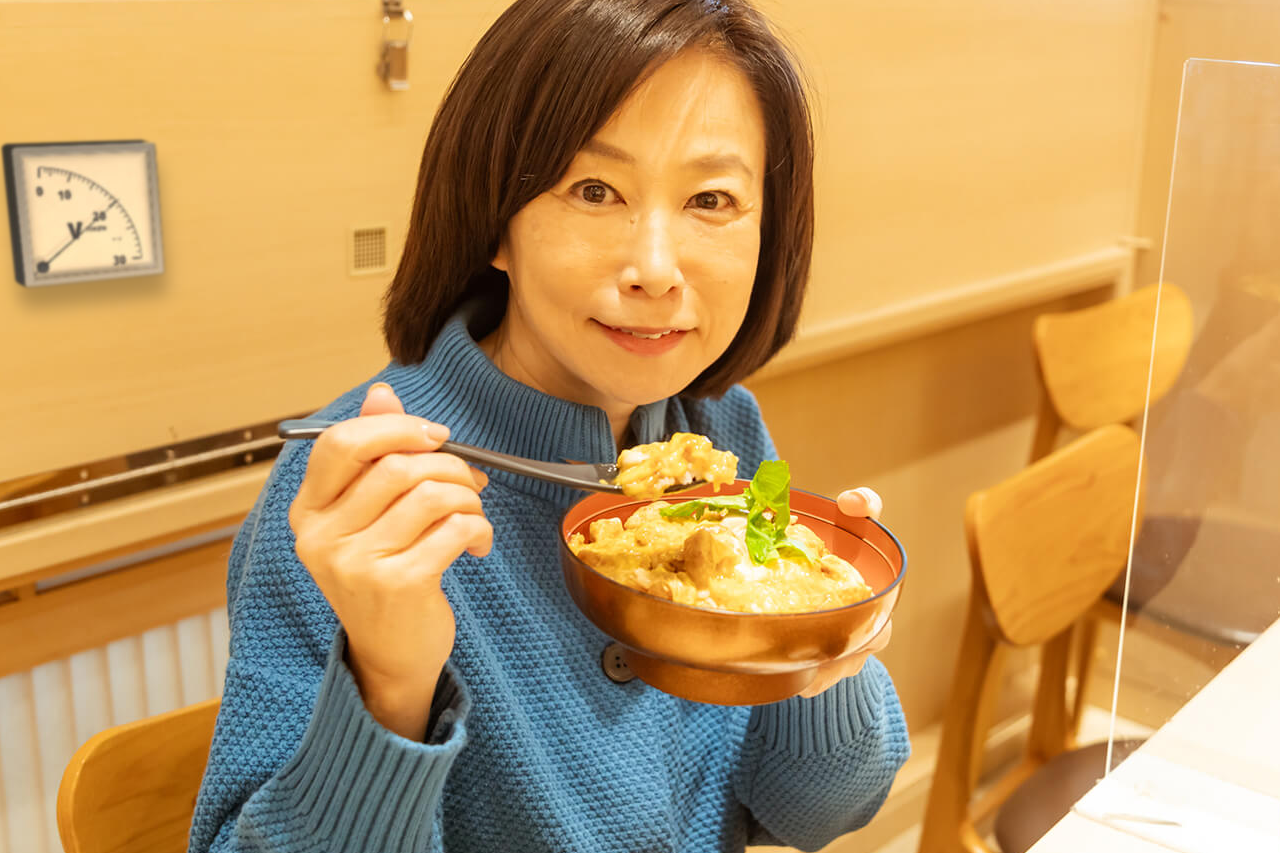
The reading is 20 V
